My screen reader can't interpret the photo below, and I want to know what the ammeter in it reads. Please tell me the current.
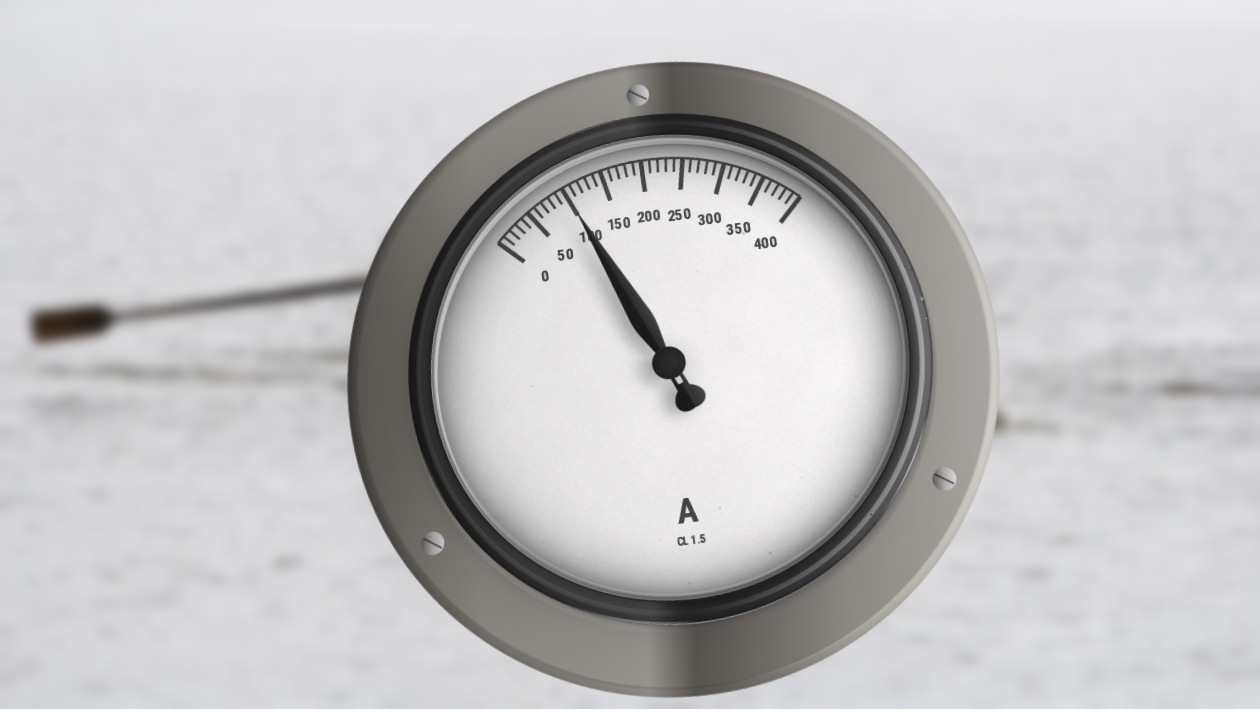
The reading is 100 A
